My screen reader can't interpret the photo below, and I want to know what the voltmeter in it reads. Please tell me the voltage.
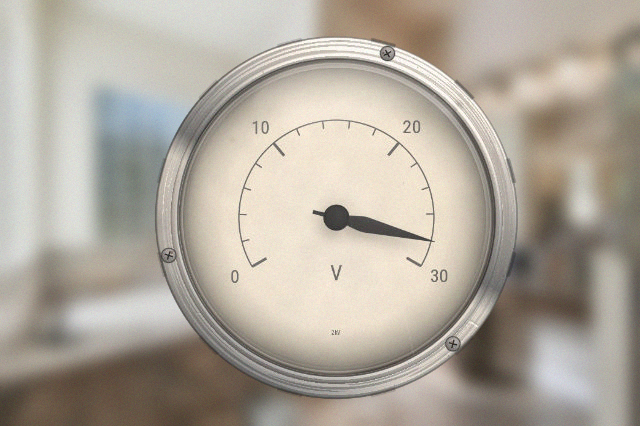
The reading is 28 V
